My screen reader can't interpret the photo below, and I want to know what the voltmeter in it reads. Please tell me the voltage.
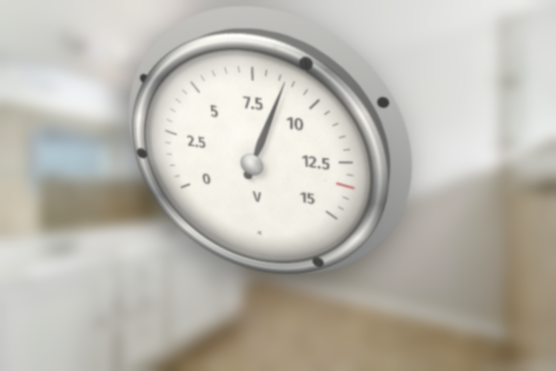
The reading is 8.75 V
